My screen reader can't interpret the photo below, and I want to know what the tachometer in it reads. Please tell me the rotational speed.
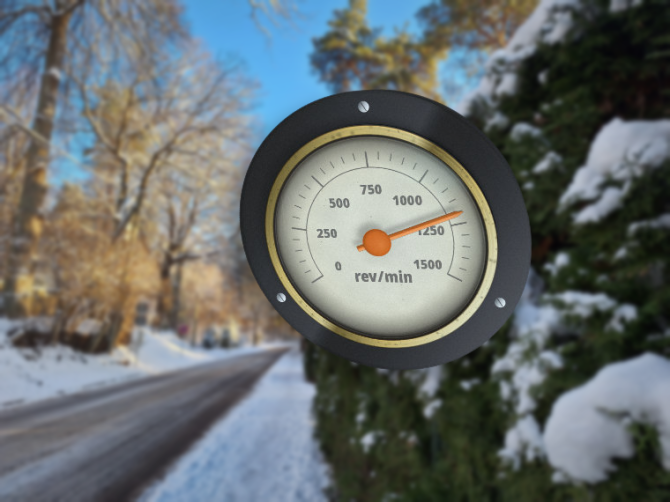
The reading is 1200 rpm
